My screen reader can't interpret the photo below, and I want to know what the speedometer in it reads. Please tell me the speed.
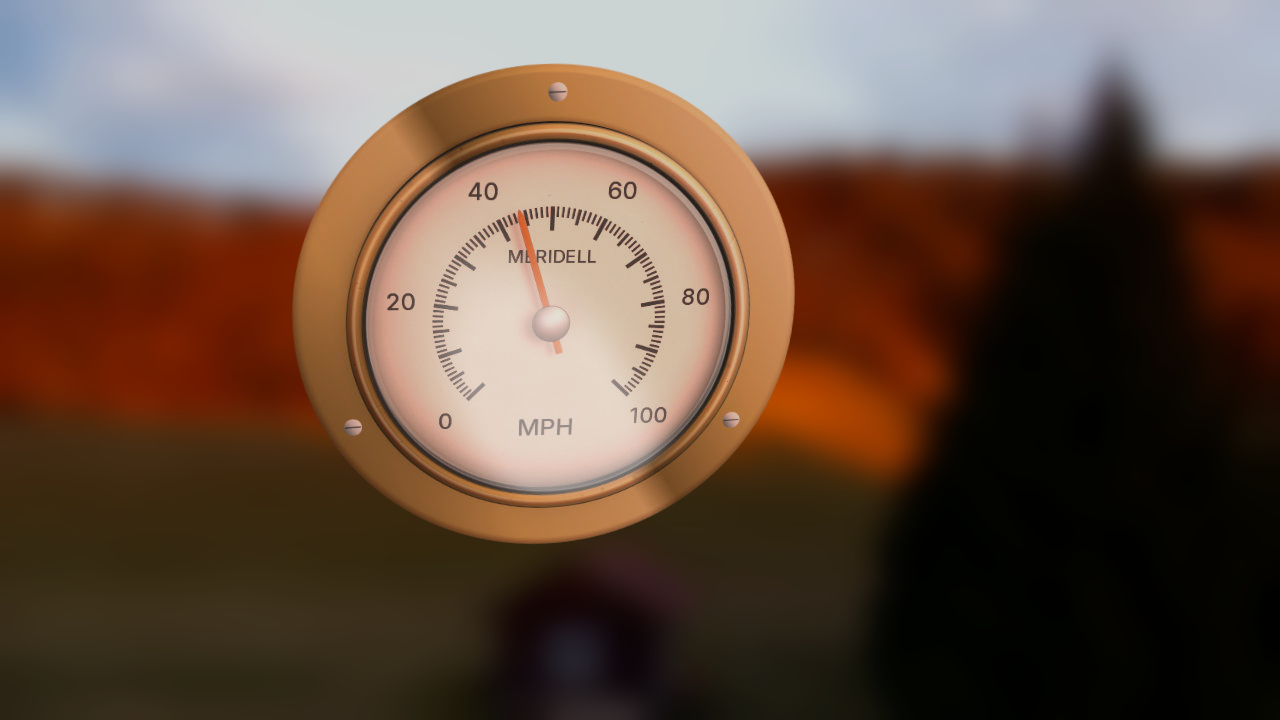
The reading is 44 mph
